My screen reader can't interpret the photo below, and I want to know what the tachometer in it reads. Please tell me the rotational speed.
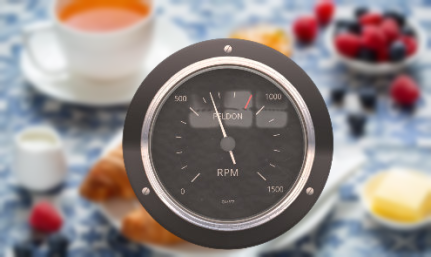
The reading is 650 rpm
